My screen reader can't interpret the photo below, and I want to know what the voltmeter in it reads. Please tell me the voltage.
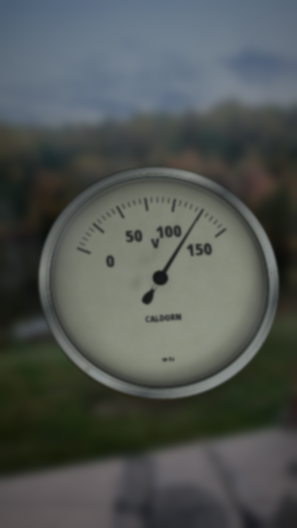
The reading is 125 V
